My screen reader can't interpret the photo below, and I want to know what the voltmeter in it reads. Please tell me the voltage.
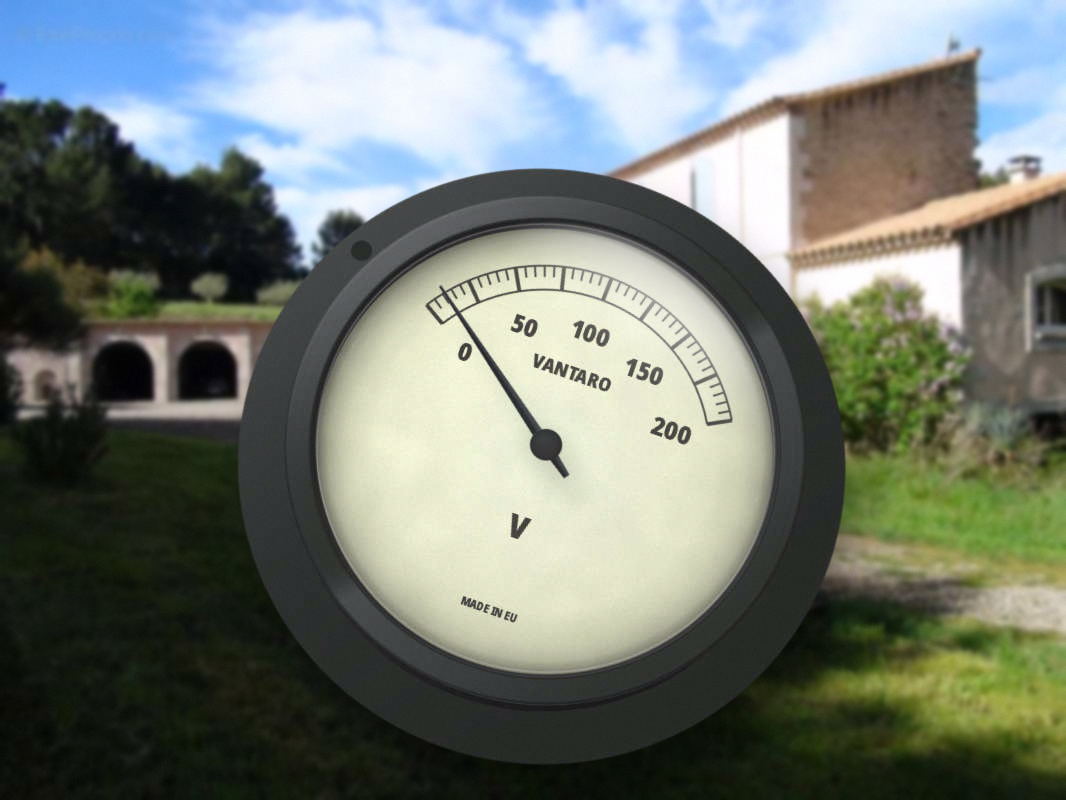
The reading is 10 V
